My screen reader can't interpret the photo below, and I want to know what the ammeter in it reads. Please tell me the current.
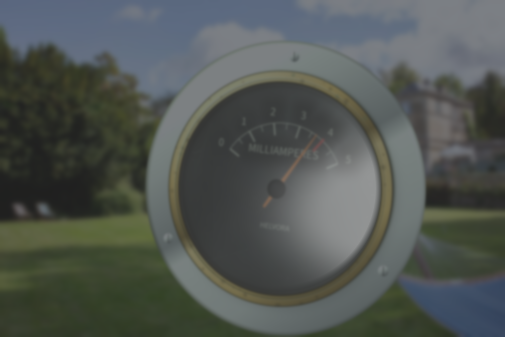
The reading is 3.75 mA
